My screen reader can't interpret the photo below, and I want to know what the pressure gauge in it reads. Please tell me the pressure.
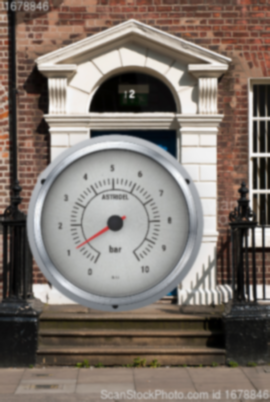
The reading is 1 bar
